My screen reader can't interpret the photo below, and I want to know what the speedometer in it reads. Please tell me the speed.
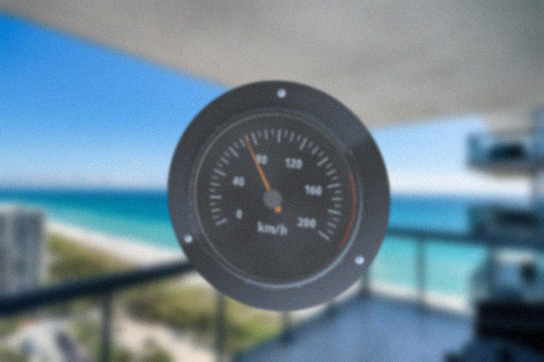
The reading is 75 km/h
